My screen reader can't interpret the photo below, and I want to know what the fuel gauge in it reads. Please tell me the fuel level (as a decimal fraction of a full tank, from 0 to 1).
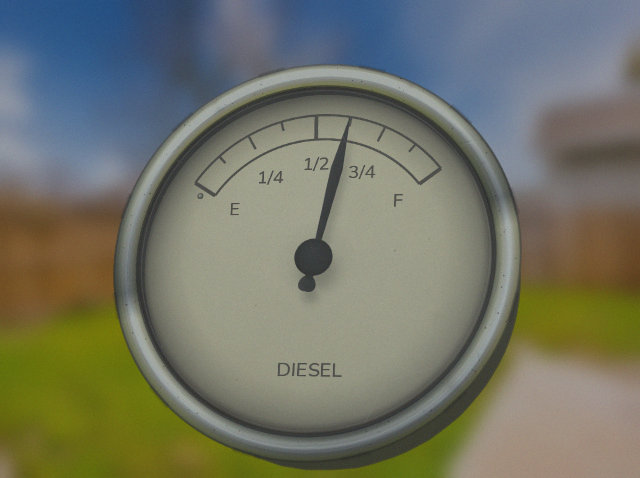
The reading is 0.625
